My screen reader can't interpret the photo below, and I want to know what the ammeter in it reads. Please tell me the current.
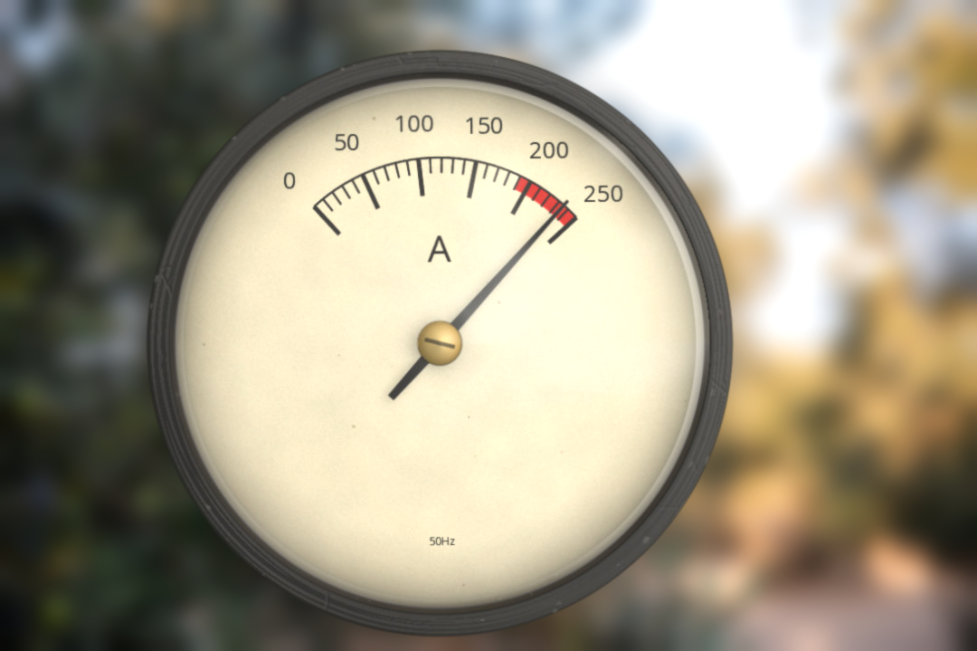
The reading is 235 A
